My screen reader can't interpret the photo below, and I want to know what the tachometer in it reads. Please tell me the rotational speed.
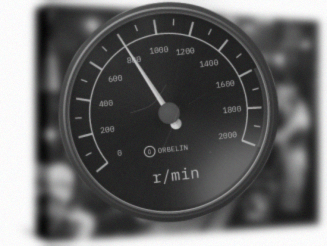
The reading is 800 rpm
